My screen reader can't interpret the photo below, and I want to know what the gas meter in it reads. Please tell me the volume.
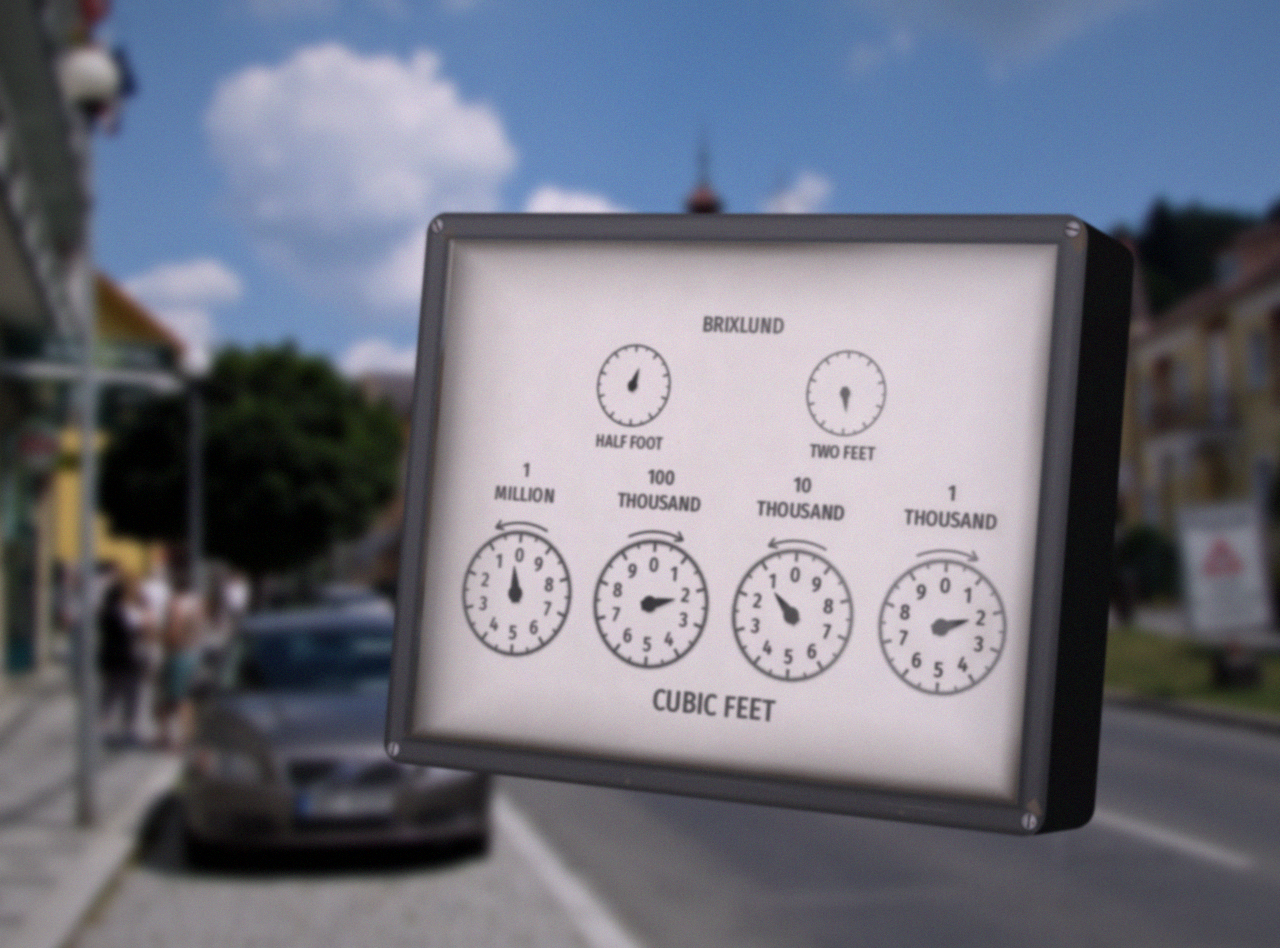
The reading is 21200 ft³
